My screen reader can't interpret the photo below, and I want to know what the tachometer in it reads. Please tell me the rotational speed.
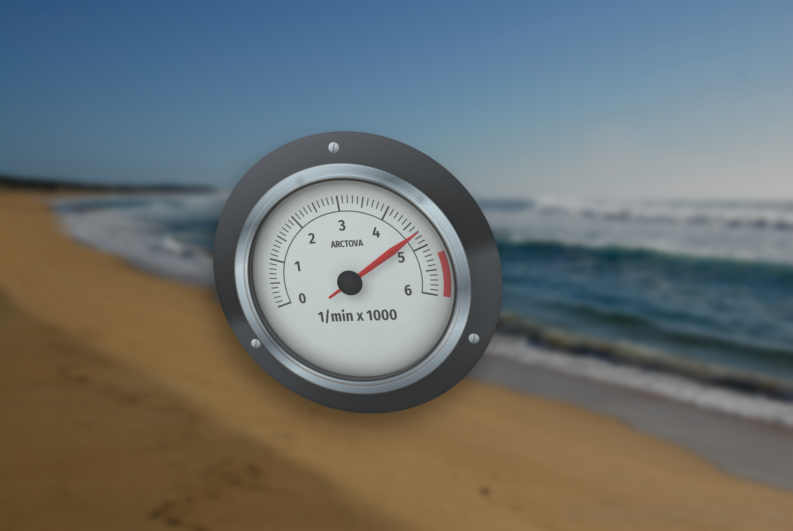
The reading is 4700 rpm
